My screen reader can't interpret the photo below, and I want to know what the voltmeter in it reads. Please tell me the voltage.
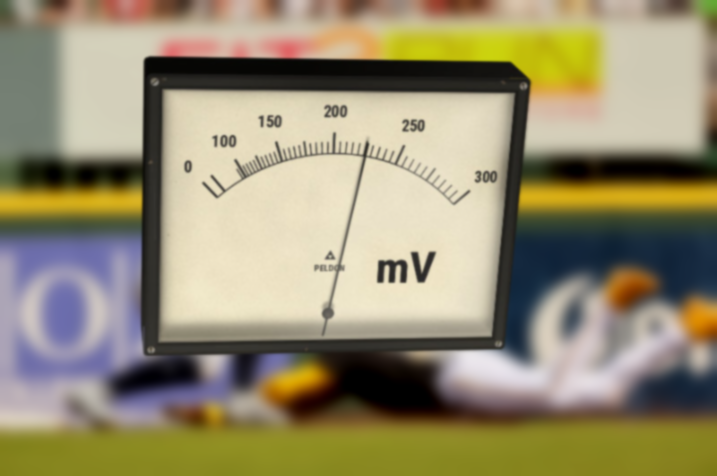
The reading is 225 mV
